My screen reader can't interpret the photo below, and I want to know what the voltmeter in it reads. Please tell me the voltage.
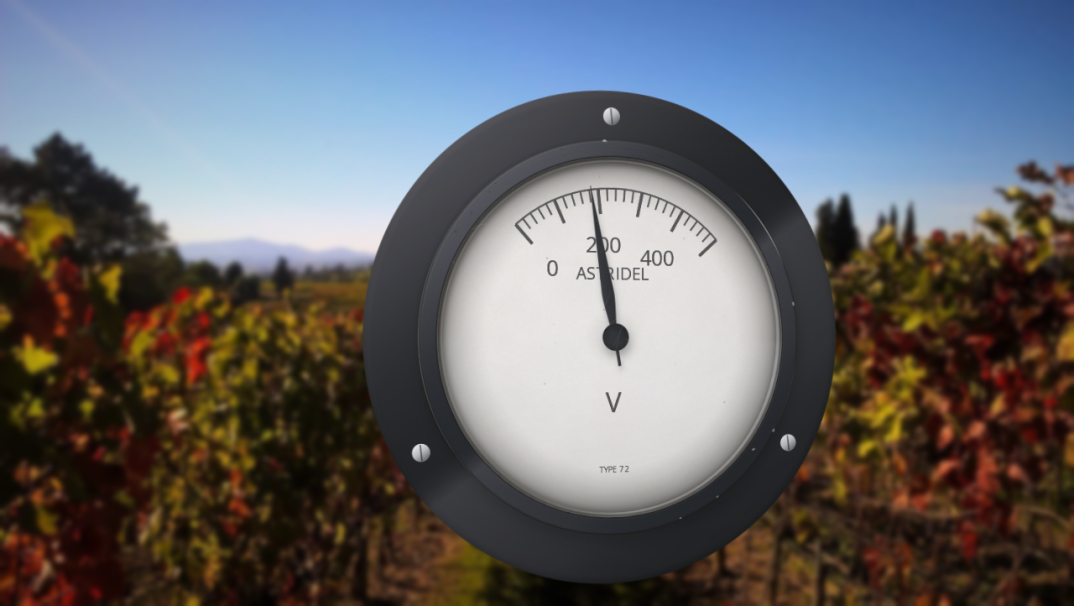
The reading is 180 V
